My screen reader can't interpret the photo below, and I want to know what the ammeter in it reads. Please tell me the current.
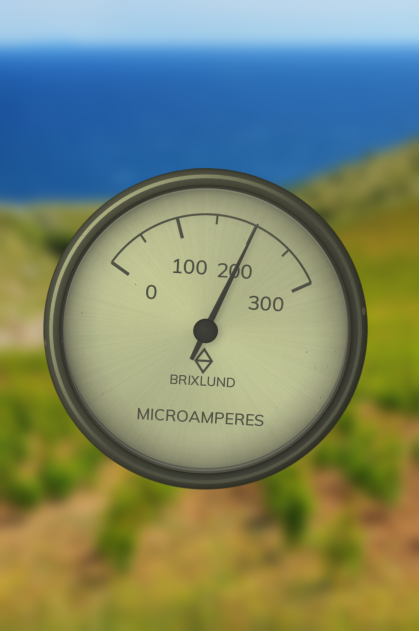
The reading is 200 µA
